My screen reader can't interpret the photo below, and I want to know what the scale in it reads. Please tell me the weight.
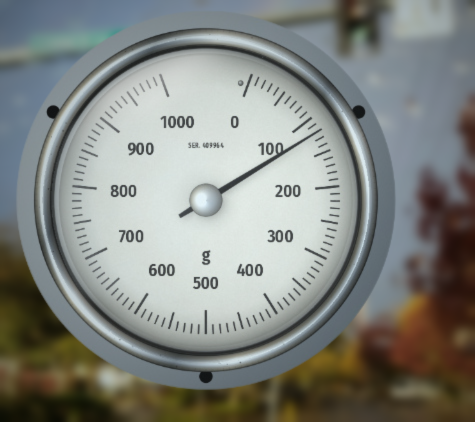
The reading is 120 g
